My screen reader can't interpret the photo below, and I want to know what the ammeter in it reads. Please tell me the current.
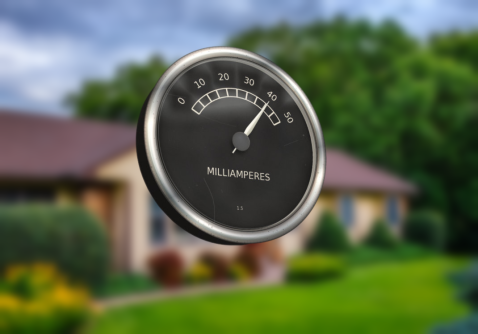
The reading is 40 mA
